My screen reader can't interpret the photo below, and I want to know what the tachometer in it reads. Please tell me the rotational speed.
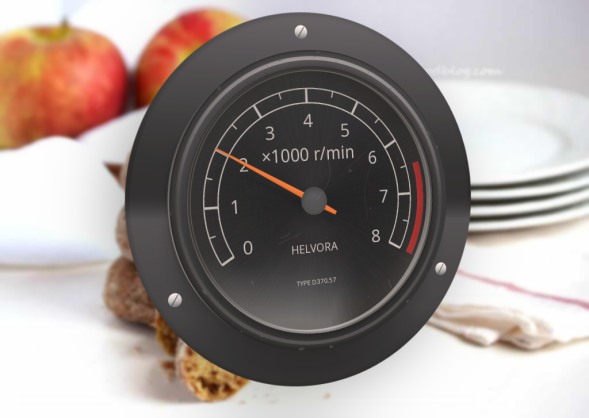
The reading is 2000 rpm
